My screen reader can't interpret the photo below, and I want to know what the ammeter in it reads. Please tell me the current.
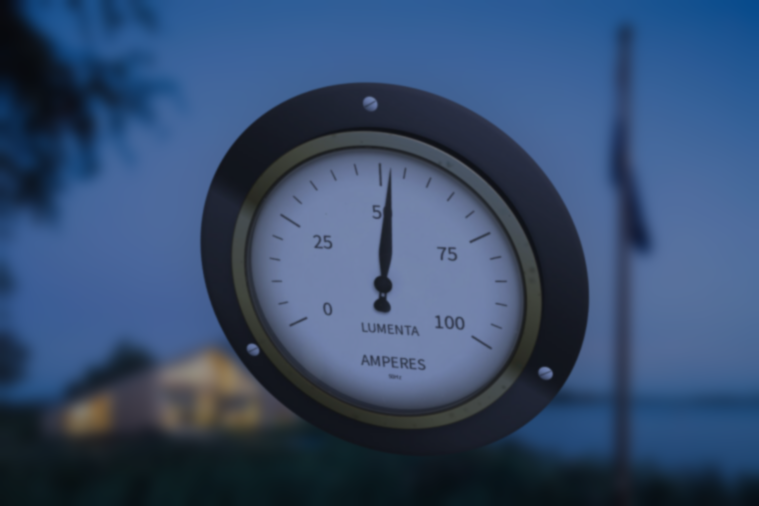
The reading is 52.5 A
